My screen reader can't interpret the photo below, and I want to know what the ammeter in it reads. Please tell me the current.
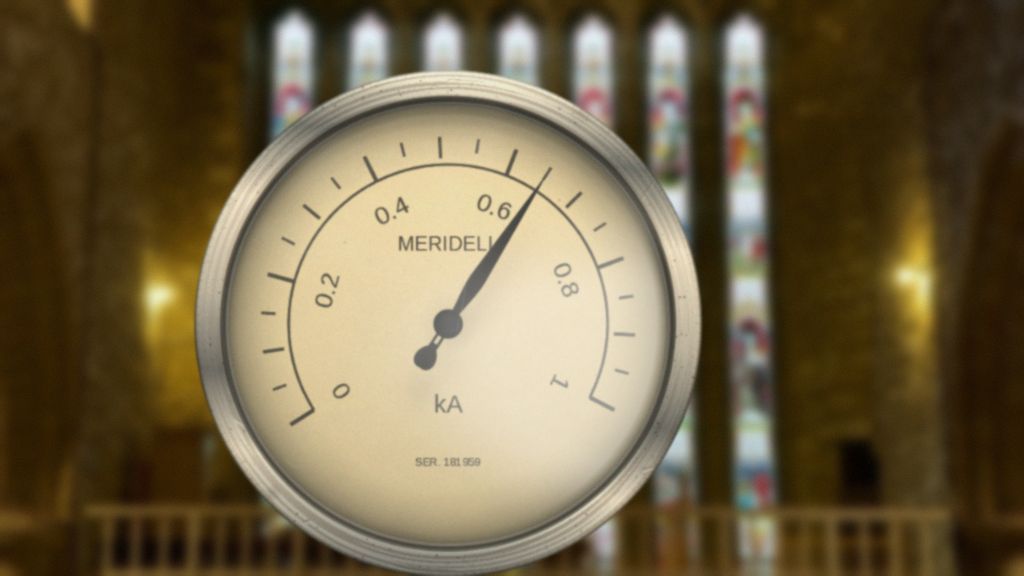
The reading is 0.65 kA
